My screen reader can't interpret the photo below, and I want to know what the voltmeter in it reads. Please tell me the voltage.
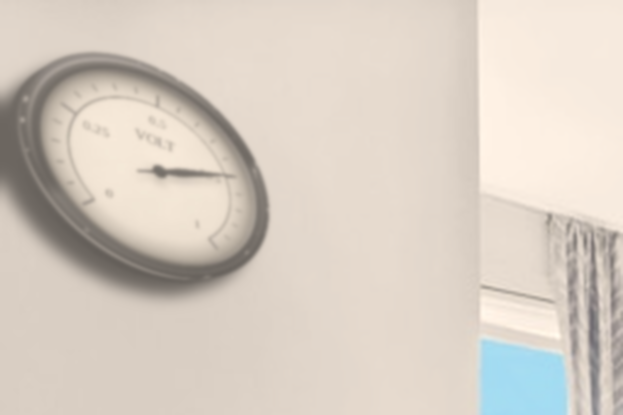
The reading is 0.75 V
